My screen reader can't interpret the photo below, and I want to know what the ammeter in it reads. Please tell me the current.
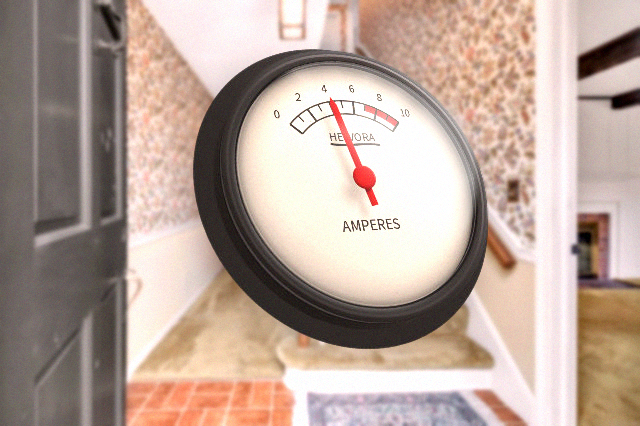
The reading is 4 A
